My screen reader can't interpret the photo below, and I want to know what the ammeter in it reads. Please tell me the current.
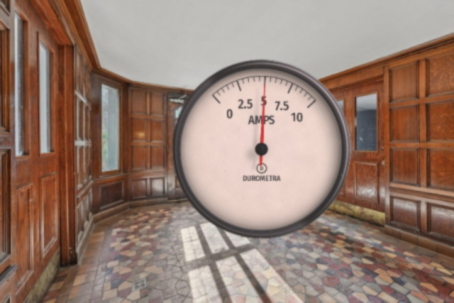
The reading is 5 A
